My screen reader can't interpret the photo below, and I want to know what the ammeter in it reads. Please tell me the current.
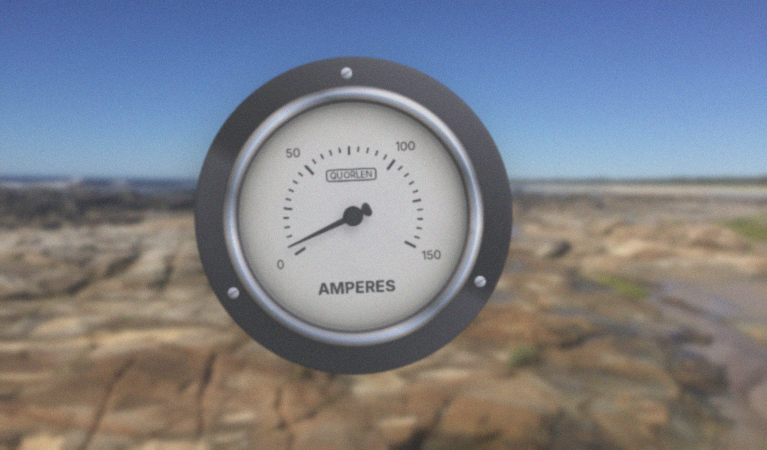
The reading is 5 A
